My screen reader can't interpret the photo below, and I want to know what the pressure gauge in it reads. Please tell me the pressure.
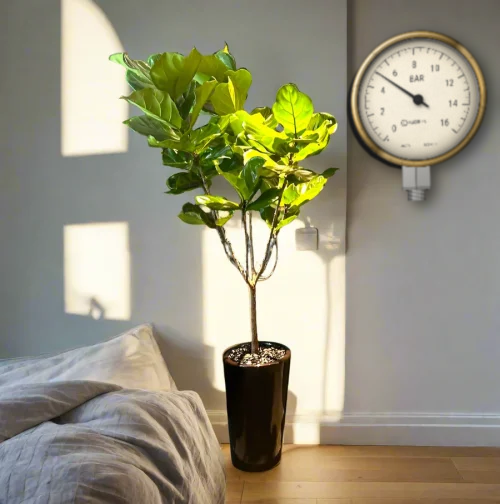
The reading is 5 bar
